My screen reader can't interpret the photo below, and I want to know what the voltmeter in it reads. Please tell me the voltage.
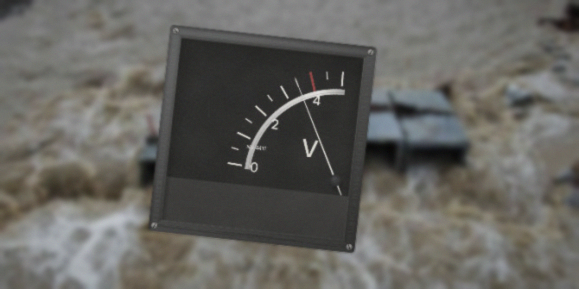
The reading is 3.5 V
